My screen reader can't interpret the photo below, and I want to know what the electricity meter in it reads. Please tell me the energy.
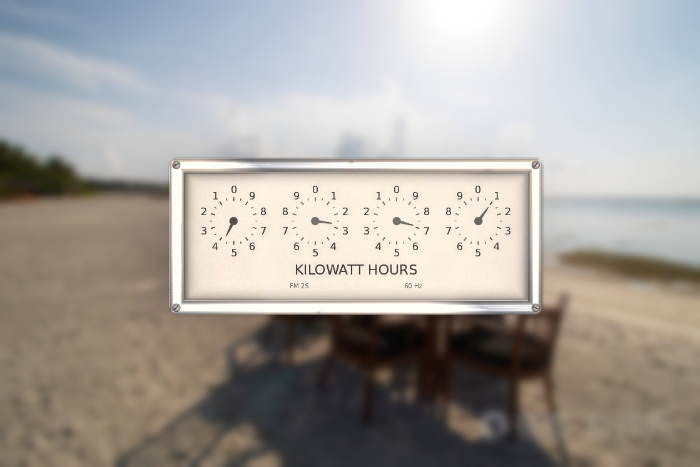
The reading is 4271 kWh
